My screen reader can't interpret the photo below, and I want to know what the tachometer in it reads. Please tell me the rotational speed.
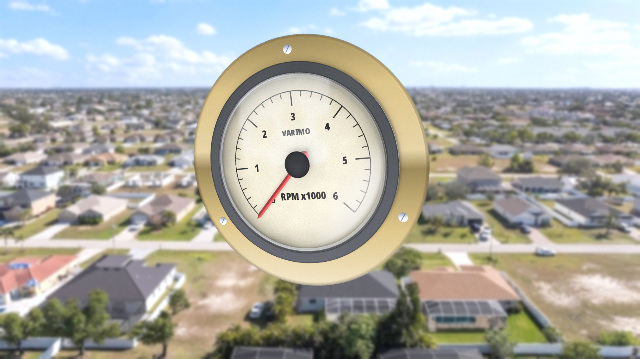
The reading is 0 rpm
